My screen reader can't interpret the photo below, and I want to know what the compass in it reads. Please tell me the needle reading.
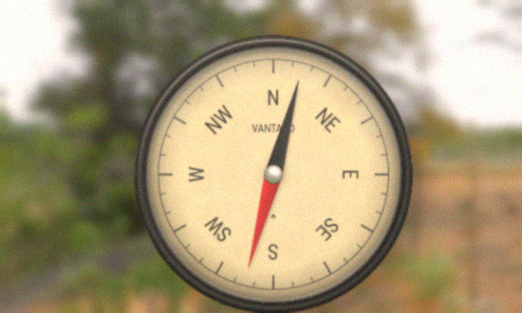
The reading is 195 °
